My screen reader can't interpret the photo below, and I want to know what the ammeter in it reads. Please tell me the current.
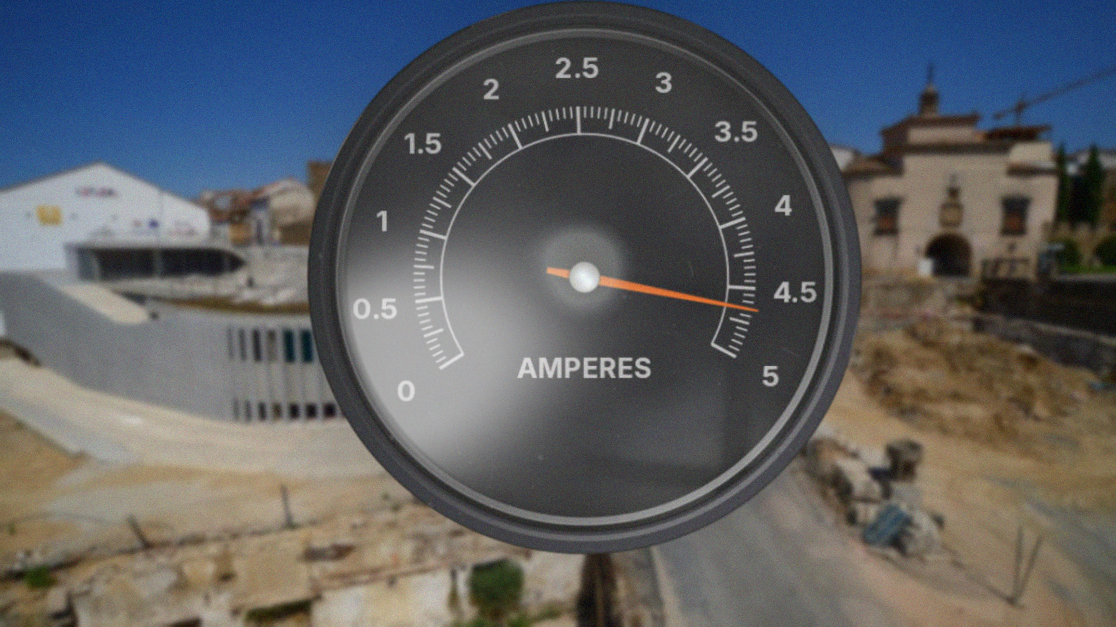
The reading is 4.65 A
